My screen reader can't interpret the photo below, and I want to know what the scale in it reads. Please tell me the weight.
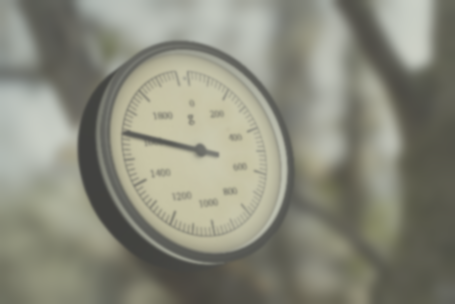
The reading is 1600 g
